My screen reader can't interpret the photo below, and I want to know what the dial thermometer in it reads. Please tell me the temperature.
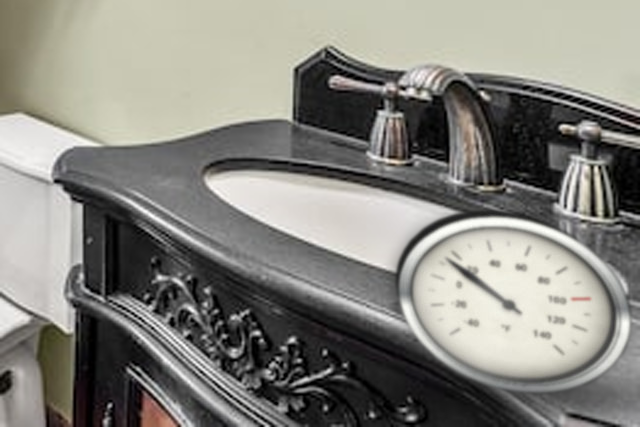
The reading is 15 °F
